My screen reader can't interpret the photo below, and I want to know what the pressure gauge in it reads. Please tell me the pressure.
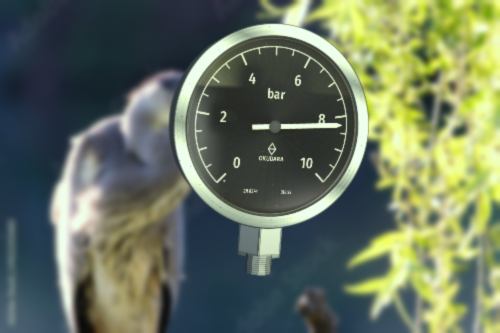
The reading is 8.25 bar
